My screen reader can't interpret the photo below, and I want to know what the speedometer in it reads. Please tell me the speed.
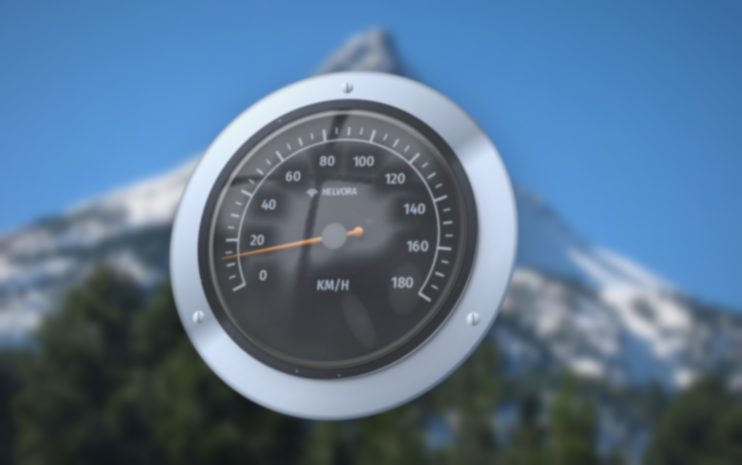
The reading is 12.5 km/h
